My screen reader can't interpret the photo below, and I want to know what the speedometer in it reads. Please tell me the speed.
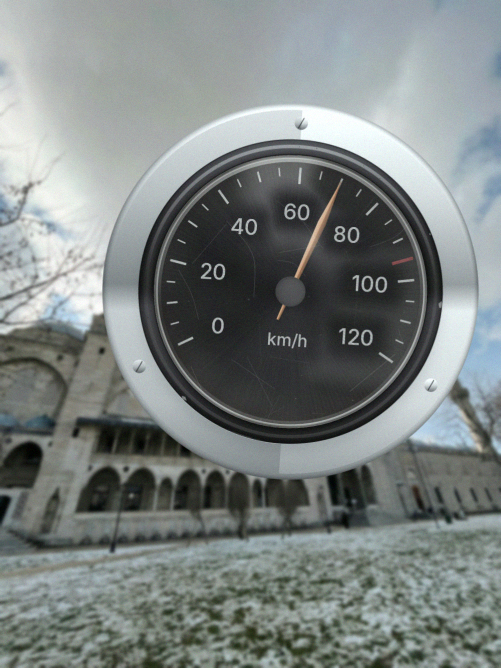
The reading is 70 km/h
